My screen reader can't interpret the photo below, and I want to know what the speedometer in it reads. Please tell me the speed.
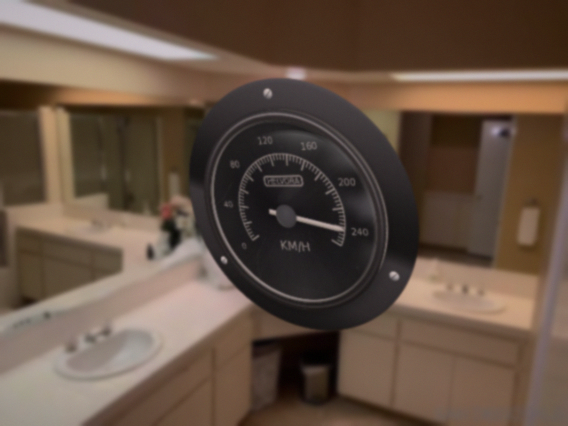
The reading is 240 km/h
